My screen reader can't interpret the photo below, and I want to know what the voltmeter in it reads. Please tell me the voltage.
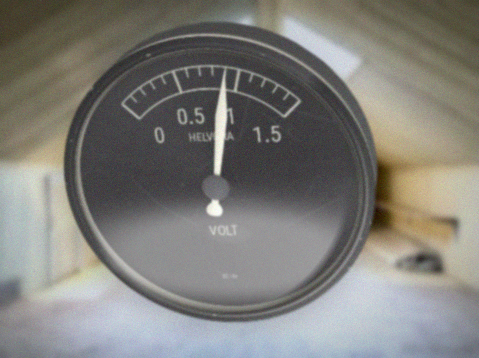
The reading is 0.9 V
